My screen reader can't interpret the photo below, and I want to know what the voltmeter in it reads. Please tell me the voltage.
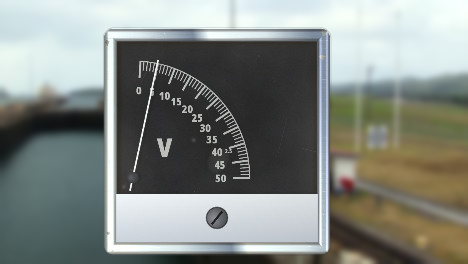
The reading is 5 V
